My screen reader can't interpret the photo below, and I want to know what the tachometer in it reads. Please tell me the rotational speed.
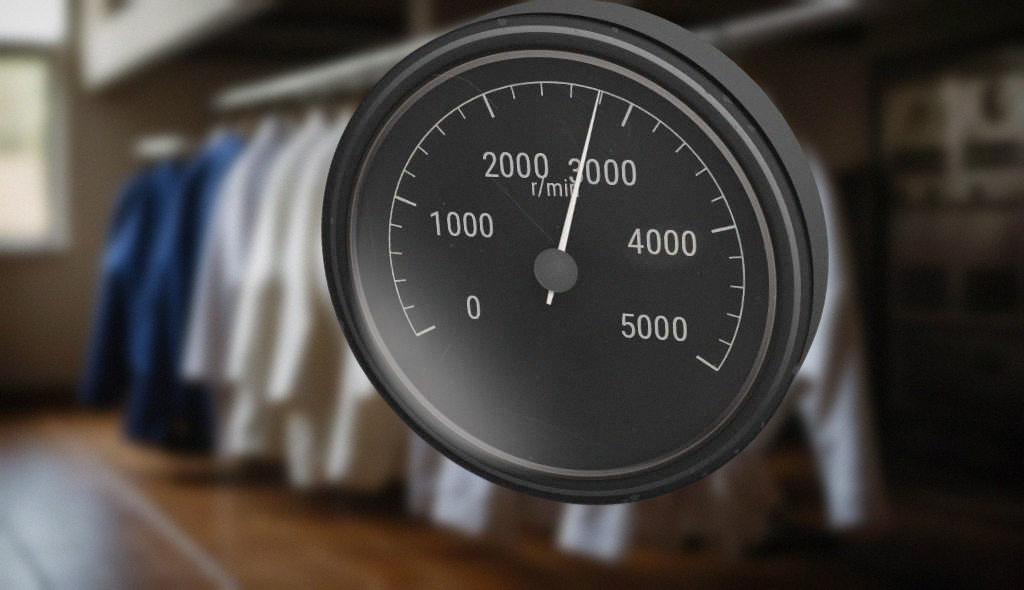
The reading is 2800 rpm
